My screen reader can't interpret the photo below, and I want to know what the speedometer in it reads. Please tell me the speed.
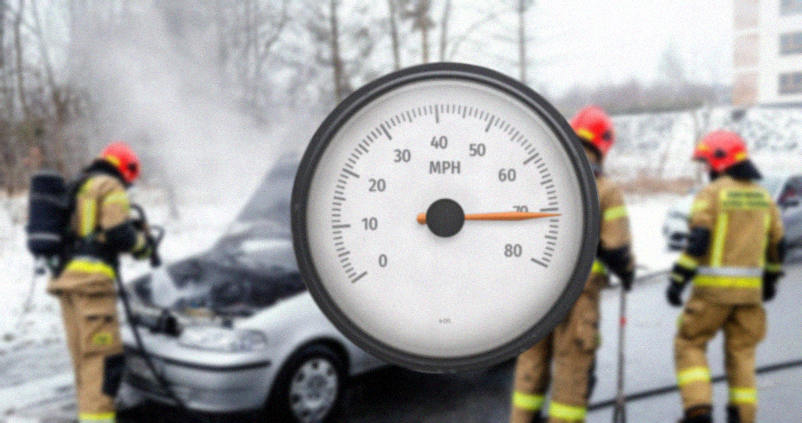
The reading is 71 mph
